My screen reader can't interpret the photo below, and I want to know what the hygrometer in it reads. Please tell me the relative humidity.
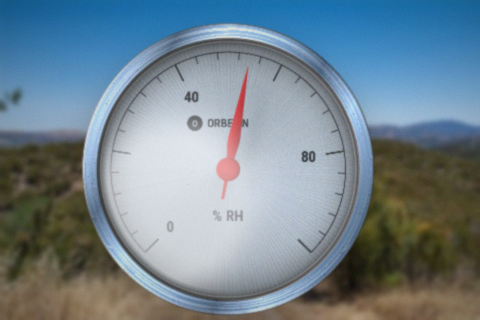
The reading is 54 %
